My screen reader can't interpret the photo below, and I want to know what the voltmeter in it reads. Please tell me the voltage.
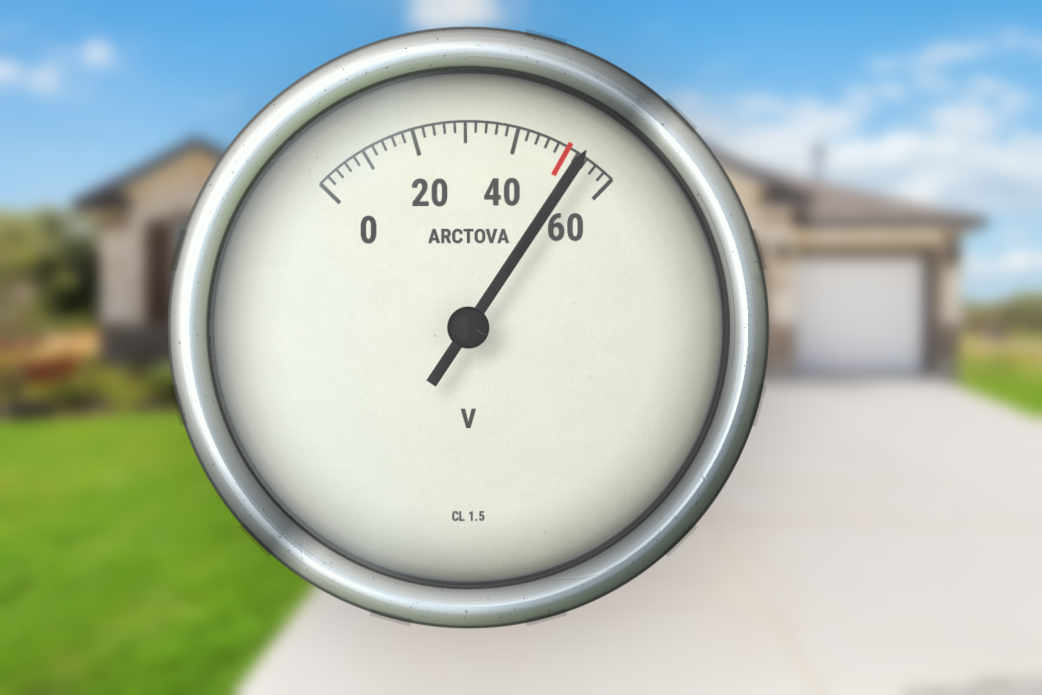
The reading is 53 V
